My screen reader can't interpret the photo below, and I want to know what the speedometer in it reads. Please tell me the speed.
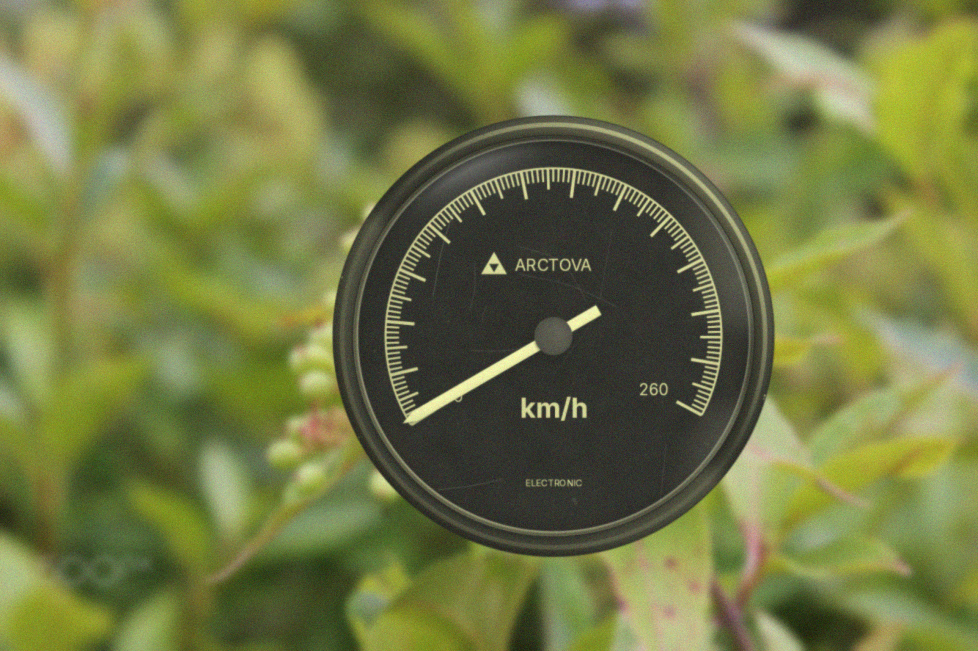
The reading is 2 km/h
